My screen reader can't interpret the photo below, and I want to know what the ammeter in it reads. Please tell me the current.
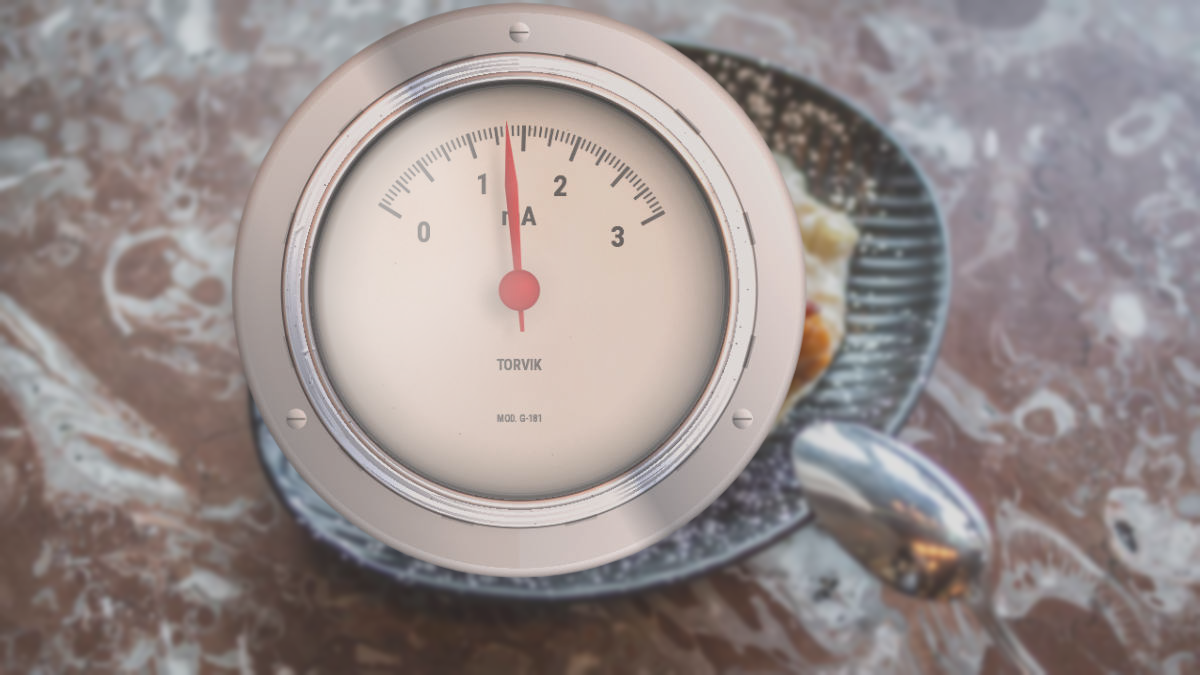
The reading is 1.35 mA
